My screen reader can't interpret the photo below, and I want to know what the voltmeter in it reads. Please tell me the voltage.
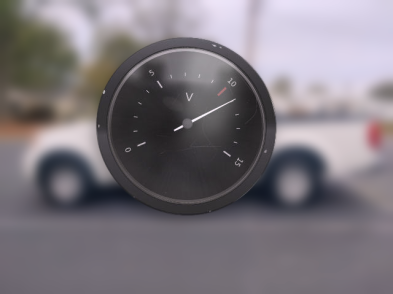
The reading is 11 V
